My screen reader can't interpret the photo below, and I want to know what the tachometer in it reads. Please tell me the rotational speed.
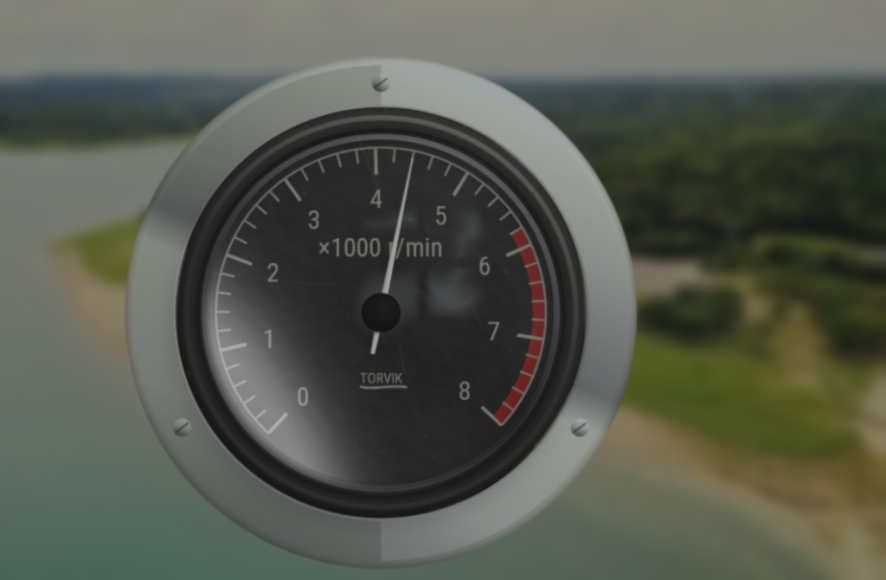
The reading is 4400 rpm
